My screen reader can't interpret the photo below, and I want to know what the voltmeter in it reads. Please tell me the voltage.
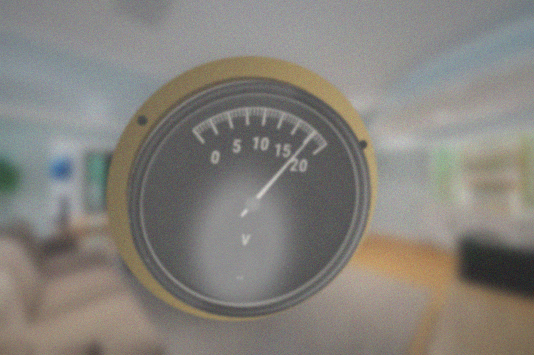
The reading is 17.5 V
